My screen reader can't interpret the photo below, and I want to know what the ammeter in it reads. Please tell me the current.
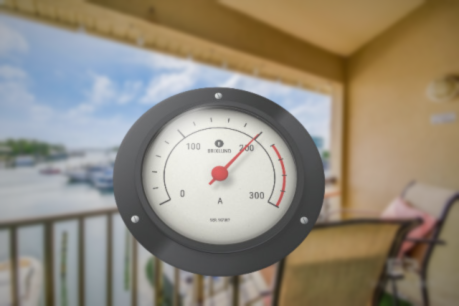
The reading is 200 A
